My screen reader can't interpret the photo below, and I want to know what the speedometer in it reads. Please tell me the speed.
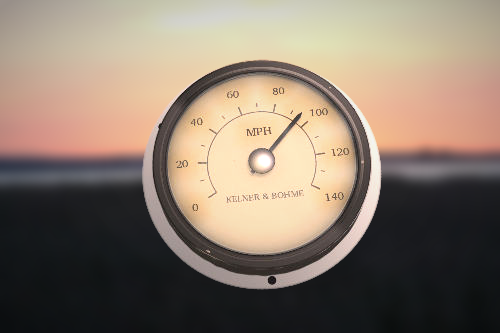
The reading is 95 mph
